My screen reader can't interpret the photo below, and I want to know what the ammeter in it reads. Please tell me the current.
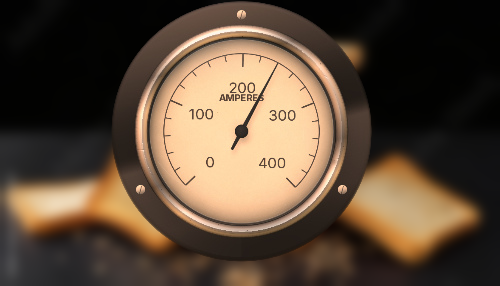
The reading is 240 A
